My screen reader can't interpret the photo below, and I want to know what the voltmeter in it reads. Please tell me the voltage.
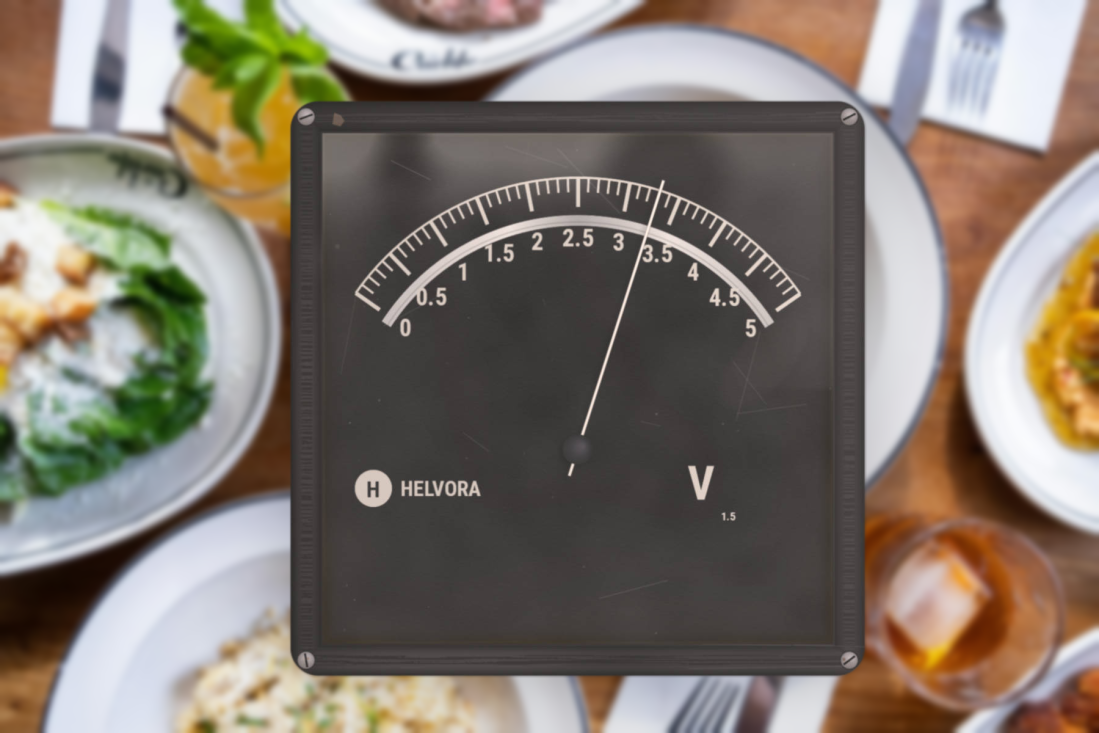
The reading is 3.3 V
